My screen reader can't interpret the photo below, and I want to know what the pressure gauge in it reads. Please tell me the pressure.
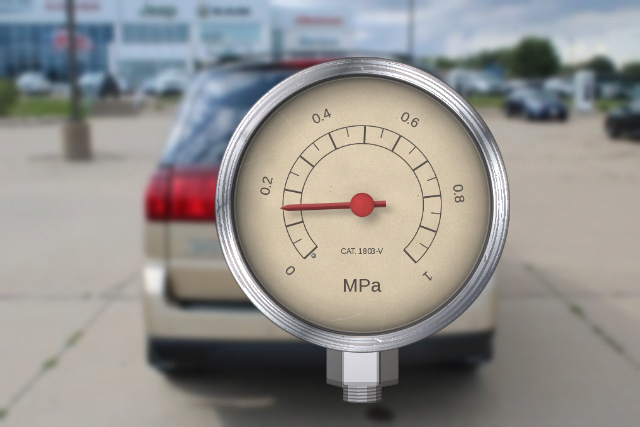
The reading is 0.15 MPa
